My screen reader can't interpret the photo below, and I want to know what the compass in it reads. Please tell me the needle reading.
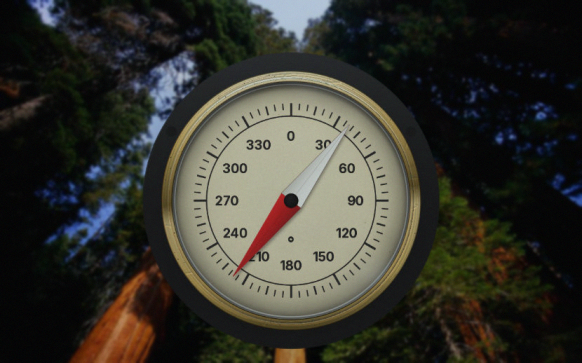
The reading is 217.5 °
